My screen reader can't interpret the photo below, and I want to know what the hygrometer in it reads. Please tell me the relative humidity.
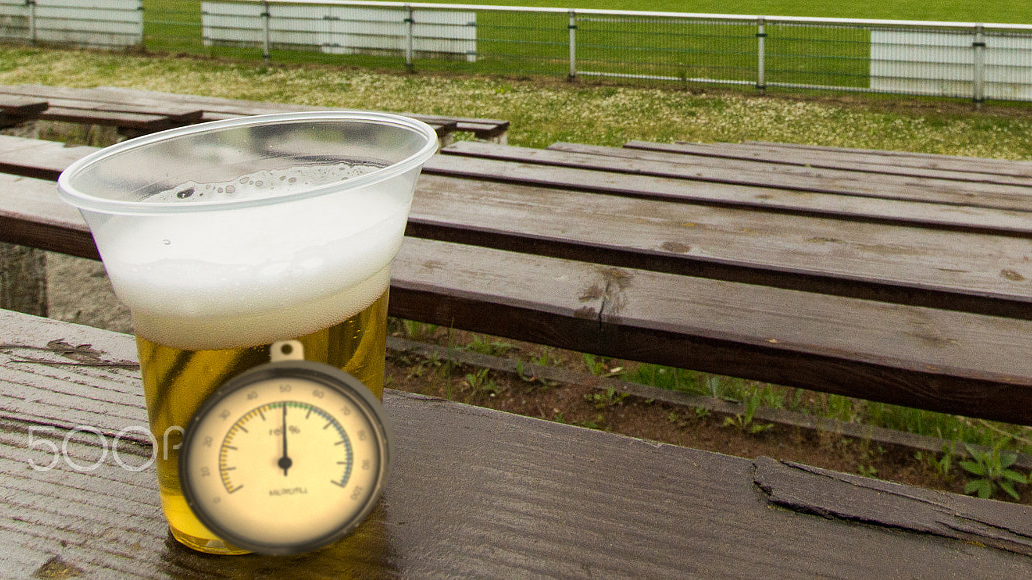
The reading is 50 %
